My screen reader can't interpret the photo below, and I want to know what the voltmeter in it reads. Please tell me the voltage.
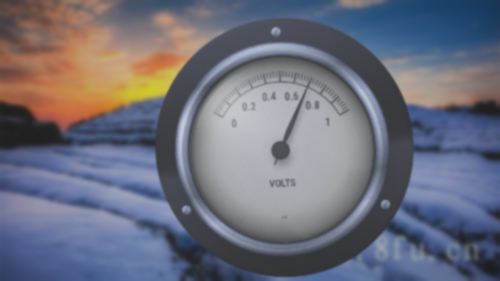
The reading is 0.7 V
